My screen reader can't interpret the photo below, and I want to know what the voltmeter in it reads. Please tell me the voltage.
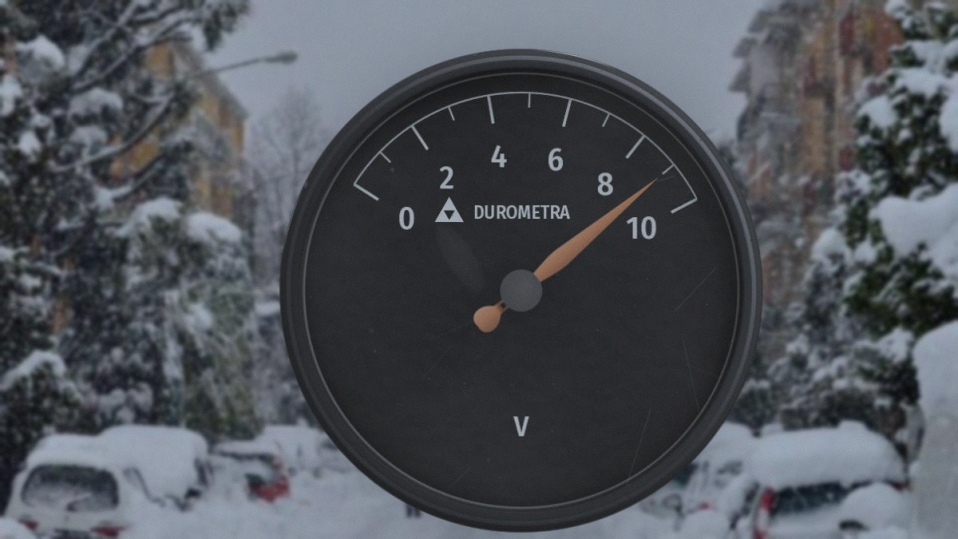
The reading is 9 V
